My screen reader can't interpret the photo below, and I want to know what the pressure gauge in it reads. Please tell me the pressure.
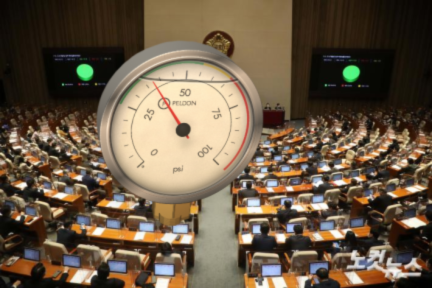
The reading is 37.5 psi
